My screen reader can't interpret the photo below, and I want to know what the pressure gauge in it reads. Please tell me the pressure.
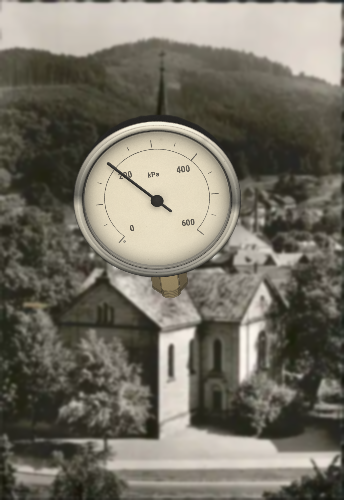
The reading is 200 kPa
